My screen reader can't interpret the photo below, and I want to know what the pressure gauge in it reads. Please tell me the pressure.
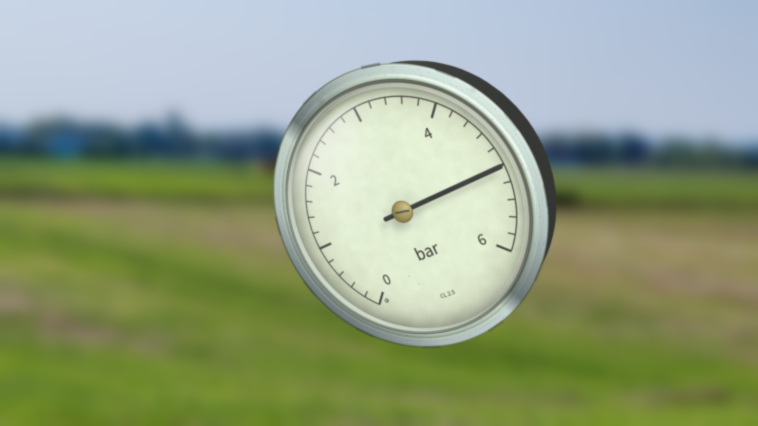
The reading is 5 bar
